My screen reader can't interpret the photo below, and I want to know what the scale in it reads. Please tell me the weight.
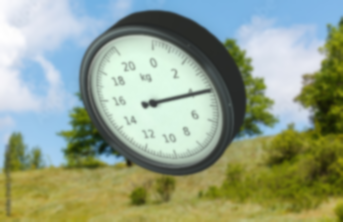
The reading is 4 kg
